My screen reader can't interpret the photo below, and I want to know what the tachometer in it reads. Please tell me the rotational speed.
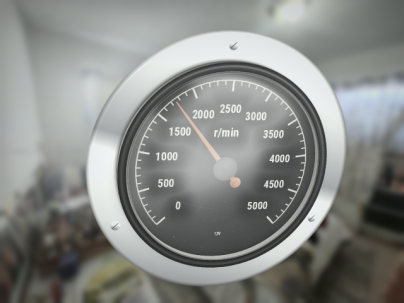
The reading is 1750 rpm
